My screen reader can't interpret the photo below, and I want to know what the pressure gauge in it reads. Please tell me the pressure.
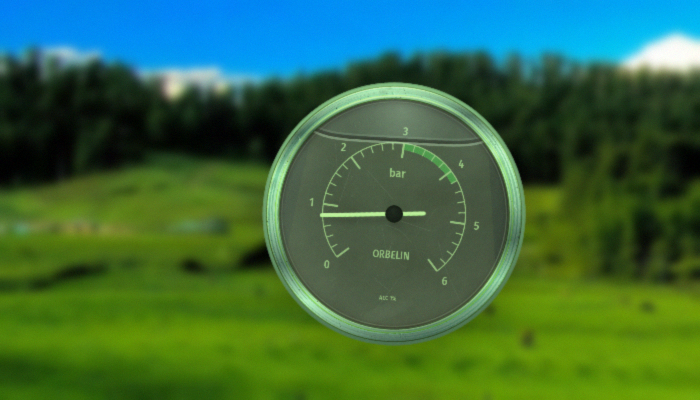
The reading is 0.8 bar
